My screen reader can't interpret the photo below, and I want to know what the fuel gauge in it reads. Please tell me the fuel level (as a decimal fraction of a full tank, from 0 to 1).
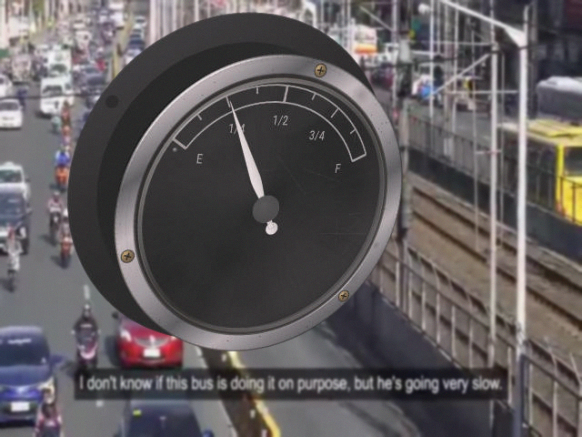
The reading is 0.25
